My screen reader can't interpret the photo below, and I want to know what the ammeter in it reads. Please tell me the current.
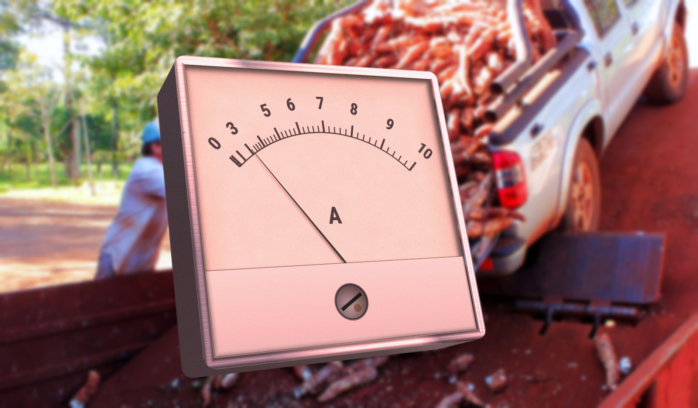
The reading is 3 A
